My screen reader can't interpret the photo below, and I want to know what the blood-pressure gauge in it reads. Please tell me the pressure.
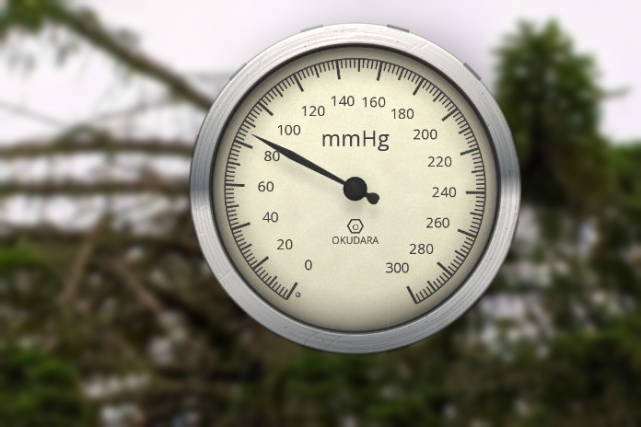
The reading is 86 mmHg
